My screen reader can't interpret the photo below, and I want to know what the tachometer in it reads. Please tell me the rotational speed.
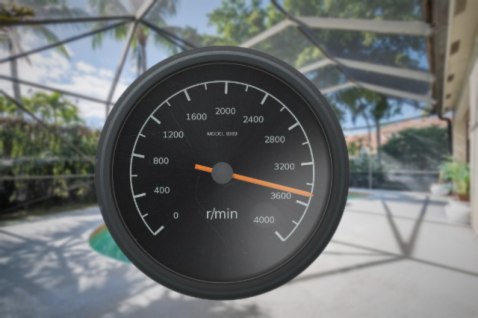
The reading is 3500 rpm
